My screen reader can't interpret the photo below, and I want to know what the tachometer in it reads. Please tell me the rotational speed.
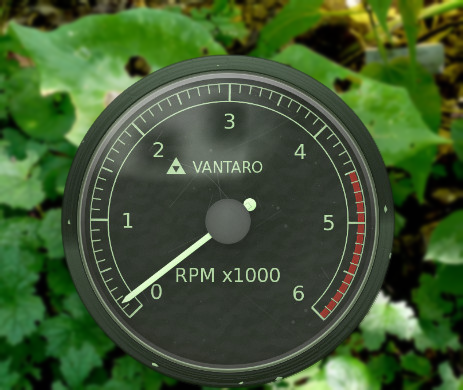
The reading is 150 rpm
